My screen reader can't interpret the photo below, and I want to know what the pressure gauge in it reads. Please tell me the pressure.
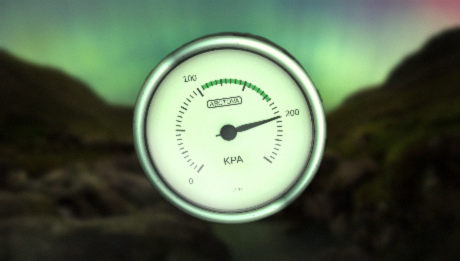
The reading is 200 kPa
